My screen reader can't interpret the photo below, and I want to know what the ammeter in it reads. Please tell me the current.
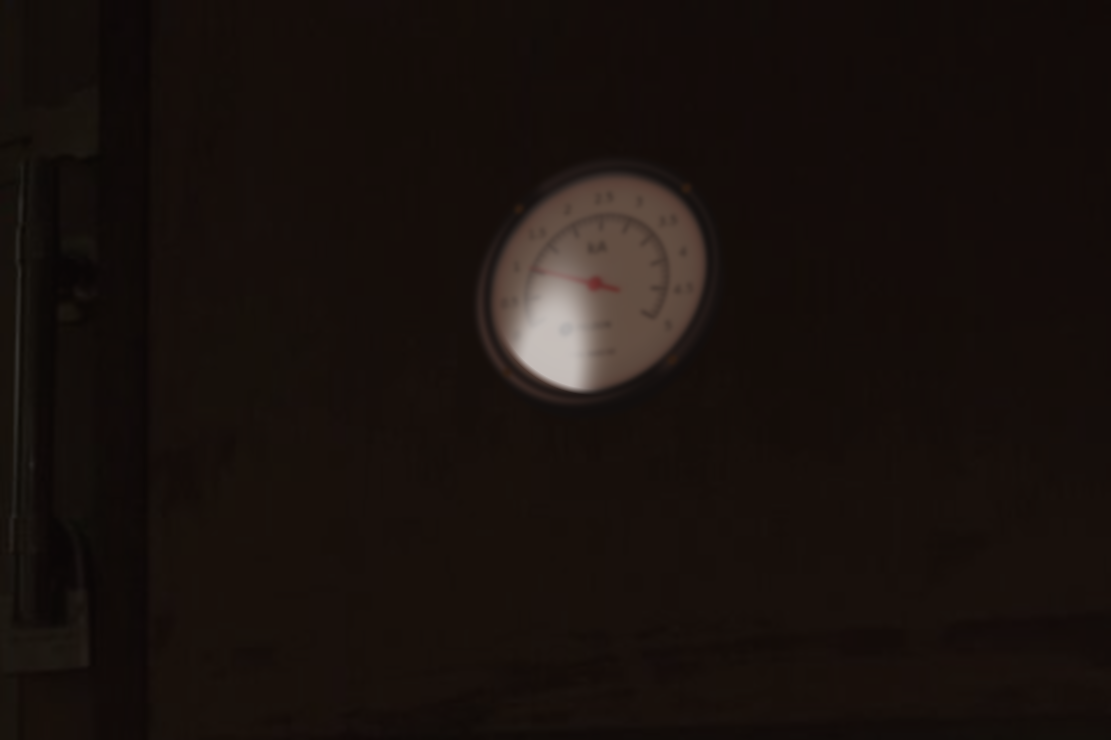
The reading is 1 kA
